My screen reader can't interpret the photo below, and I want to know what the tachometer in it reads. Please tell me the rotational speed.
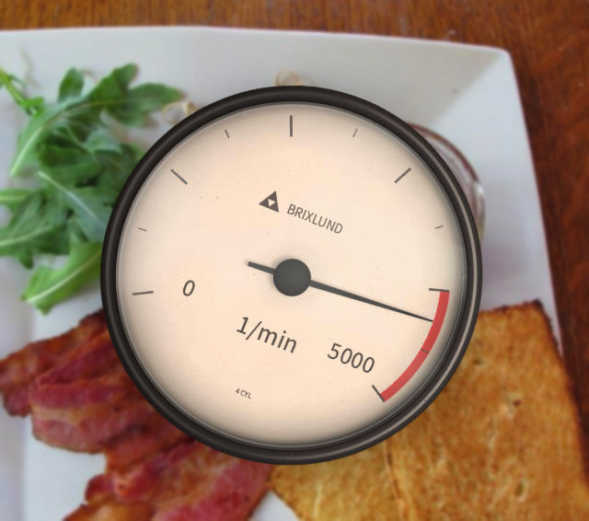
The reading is 4250 rpm
